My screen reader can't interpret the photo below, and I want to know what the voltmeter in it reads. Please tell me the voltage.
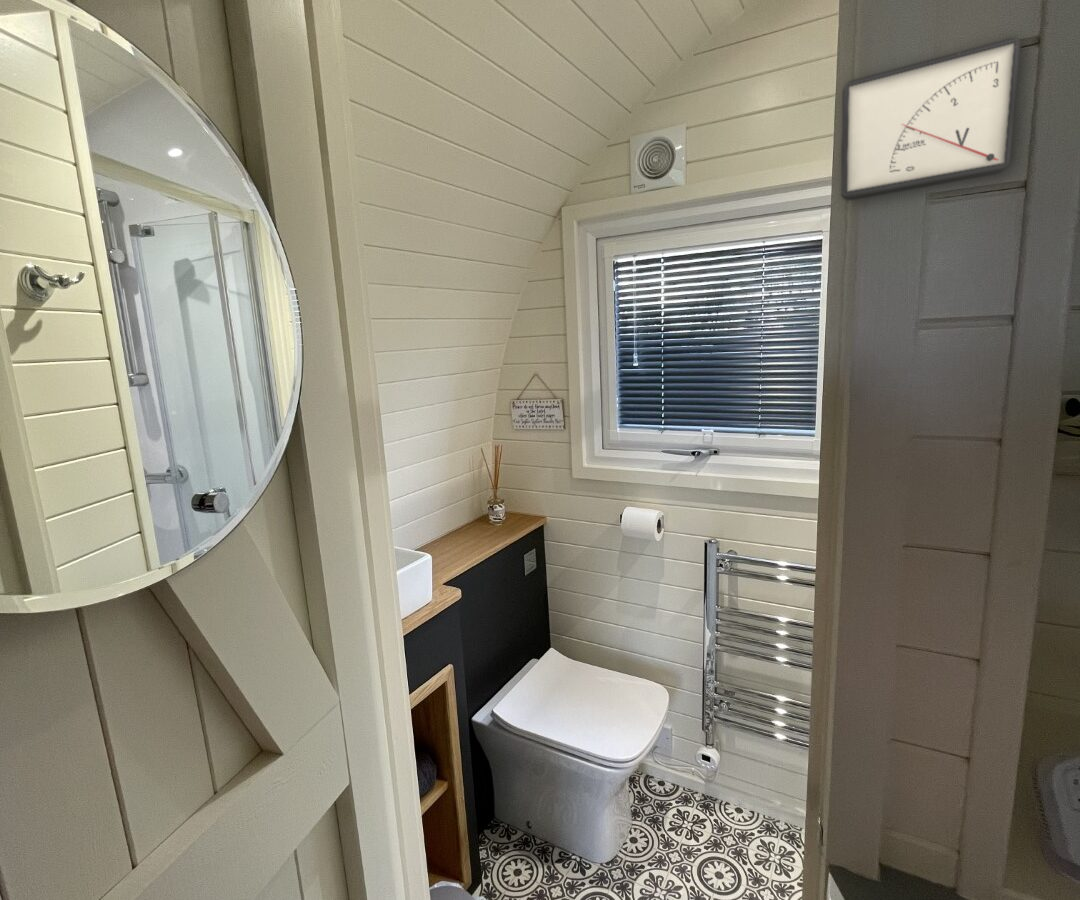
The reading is 1 V
